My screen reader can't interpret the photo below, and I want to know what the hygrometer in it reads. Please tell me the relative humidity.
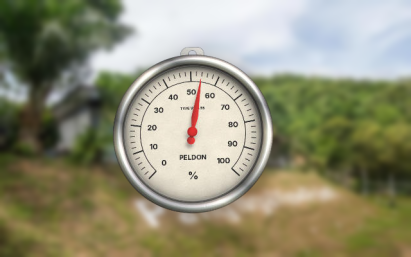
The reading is 54 %
